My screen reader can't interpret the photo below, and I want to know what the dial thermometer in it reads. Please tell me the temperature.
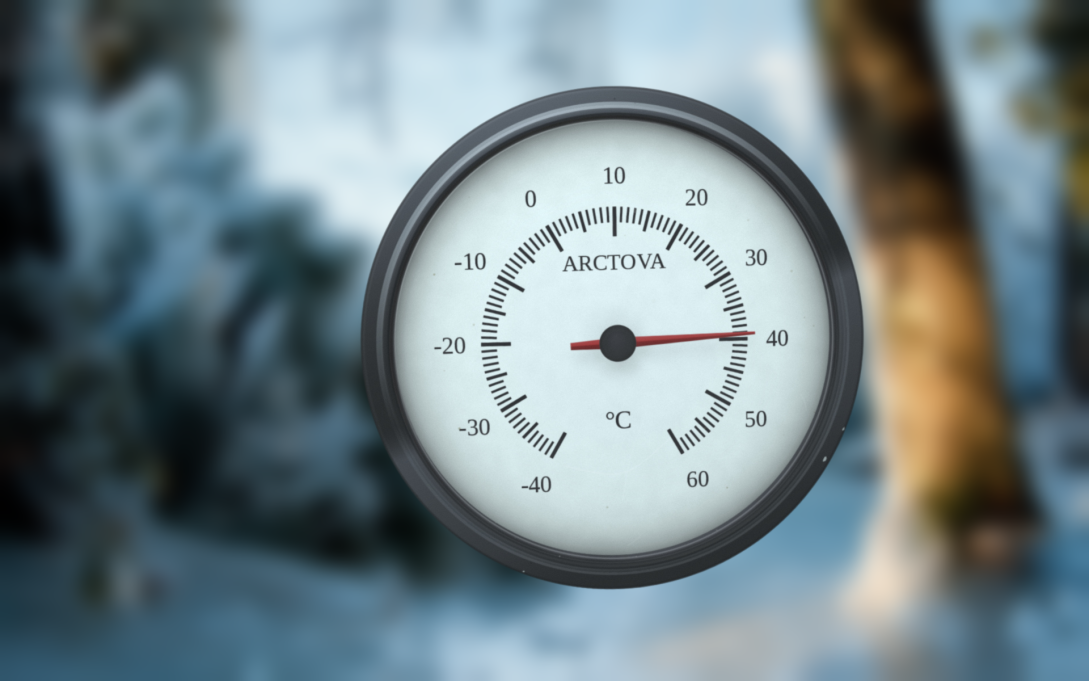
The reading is 39 °C
